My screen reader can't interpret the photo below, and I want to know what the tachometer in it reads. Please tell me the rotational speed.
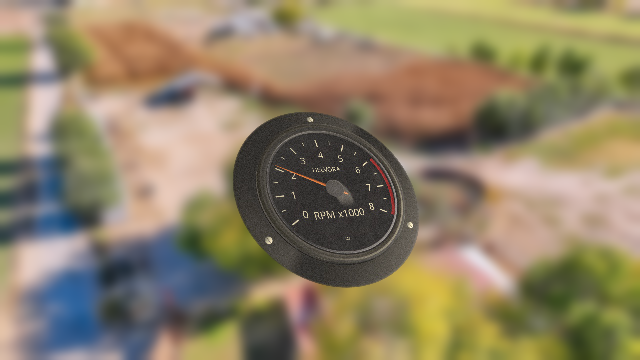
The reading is 2000 rpm
